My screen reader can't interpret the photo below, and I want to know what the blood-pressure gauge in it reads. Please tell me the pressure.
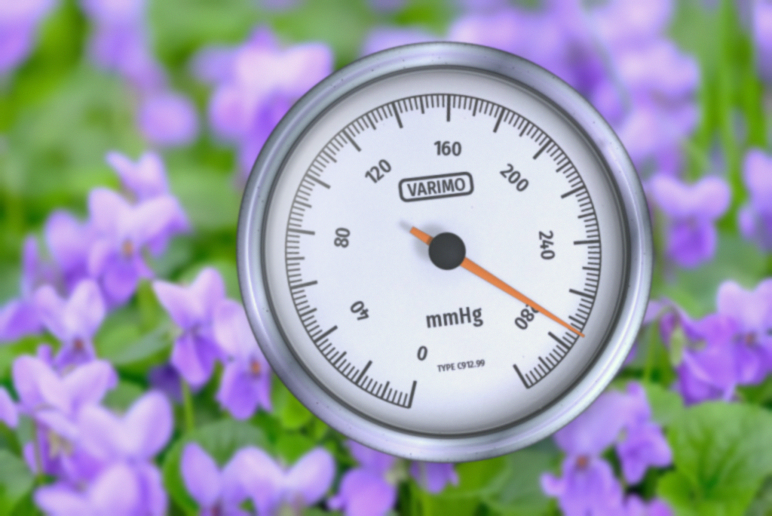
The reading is 274 mmHg
